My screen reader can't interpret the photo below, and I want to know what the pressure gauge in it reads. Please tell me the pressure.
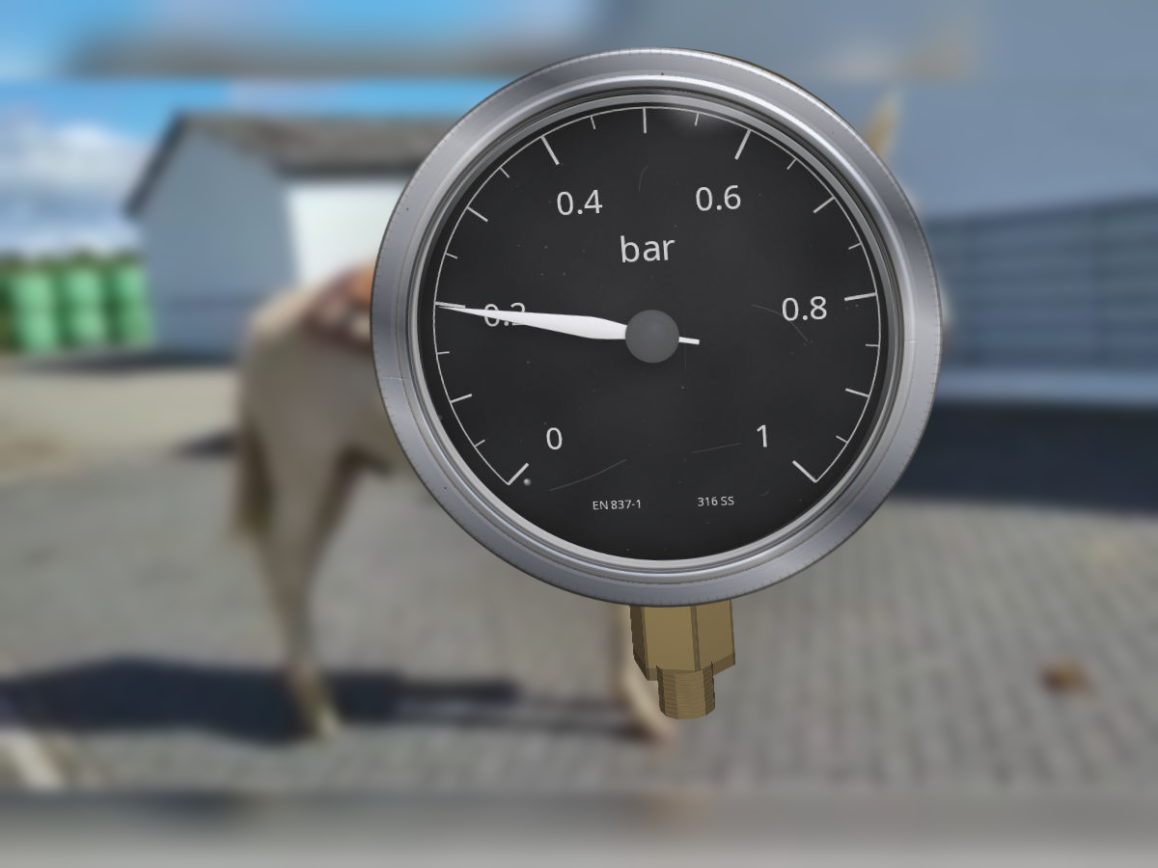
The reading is 0.2 bar
